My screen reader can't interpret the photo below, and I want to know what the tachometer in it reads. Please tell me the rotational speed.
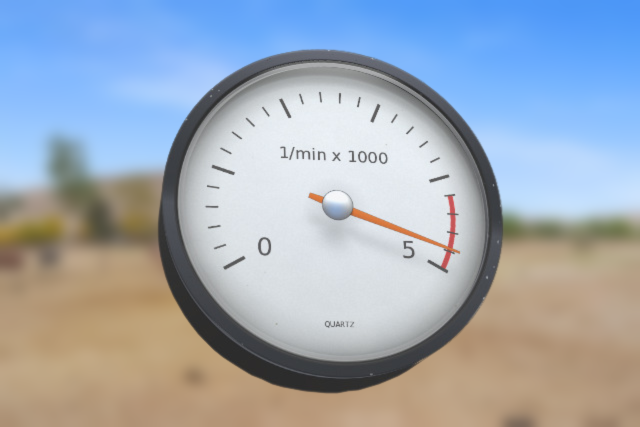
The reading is 4800 rpm
